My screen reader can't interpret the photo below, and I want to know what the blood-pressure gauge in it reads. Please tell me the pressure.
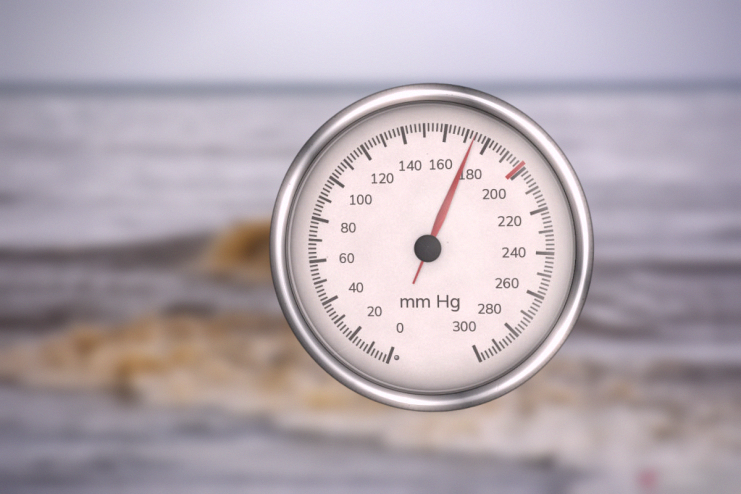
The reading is 174 mmHg
